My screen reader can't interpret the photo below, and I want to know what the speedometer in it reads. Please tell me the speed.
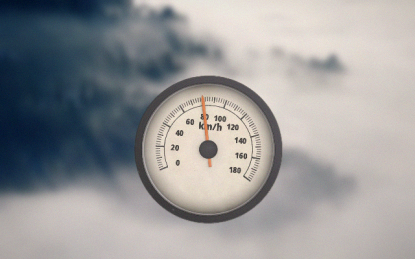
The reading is 80 km/h
